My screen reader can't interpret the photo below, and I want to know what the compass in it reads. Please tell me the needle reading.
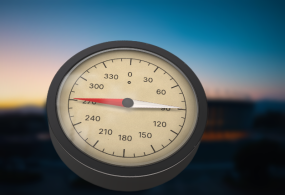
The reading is 270 °
